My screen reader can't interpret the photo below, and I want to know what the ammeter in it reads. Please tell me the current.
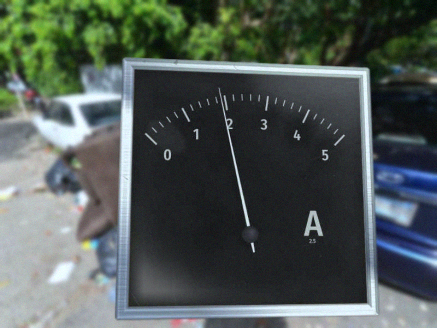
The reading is 1.9 A
